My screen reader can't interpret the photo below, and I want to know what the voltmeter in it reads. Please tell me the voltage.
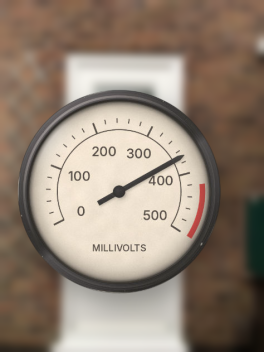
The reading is 370 mV
